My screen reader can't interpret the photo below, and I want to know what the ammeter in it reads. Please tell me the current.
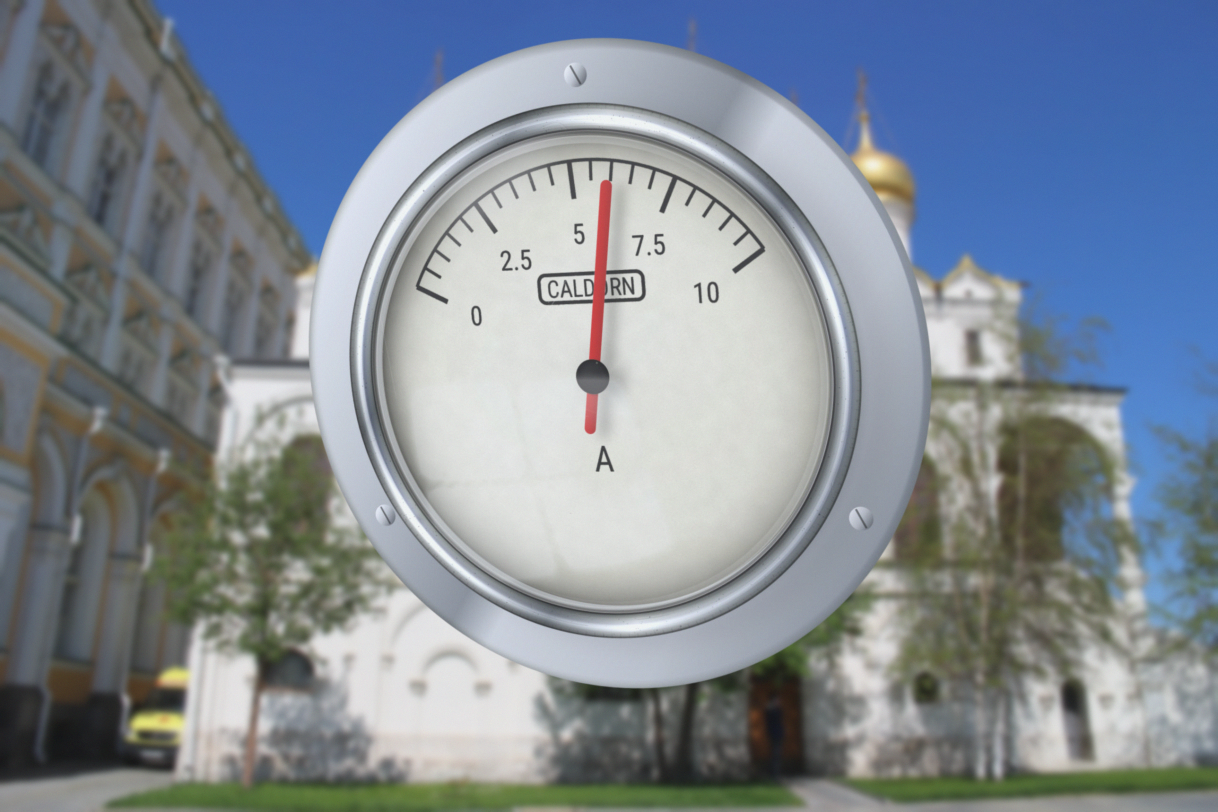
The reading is 6 A
